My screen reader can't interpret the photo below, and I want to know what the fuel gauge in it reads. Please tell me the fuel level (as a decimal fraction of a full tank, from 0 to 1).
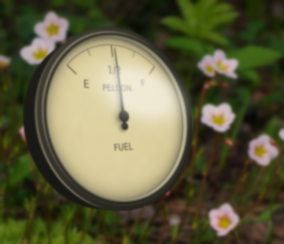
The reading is 0.5
